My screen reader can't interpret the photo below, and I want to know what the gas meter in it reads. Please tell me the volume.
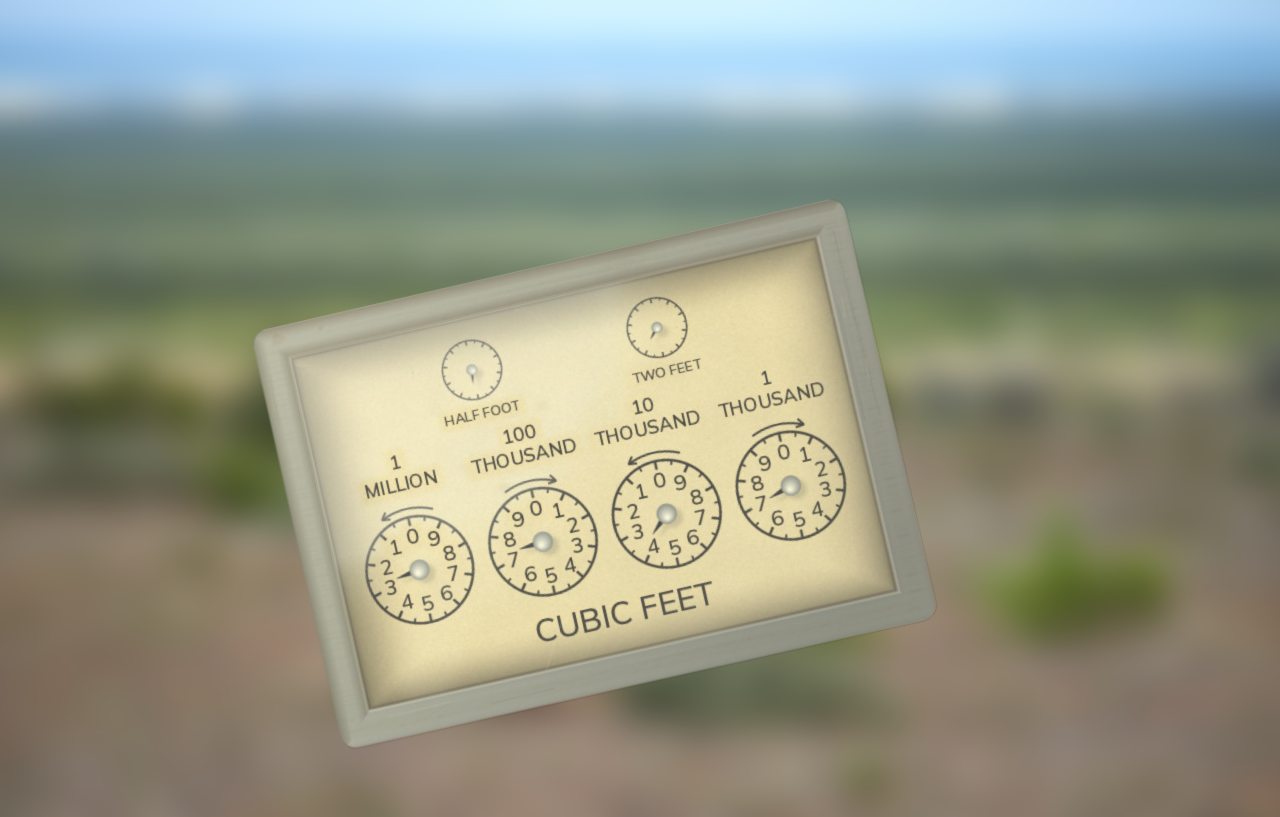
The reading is 273700 ft³
